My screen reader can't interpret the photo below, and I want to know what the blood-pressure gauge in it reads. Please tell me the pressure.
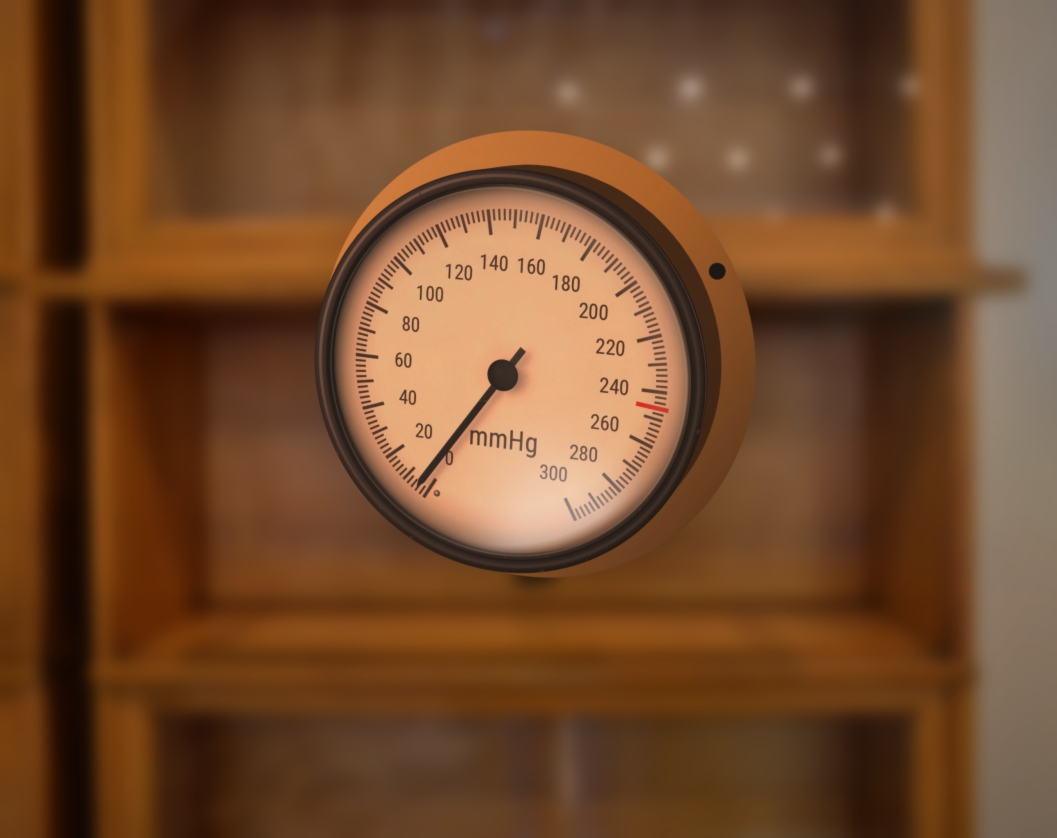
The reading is 4 mmHg
